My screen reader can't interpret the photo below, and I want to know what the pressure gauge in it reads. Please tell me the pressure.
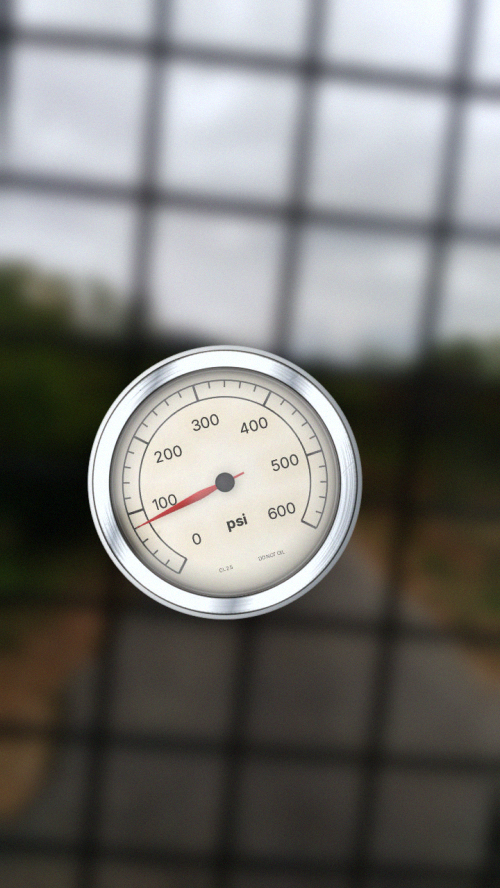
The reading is 80 psi
